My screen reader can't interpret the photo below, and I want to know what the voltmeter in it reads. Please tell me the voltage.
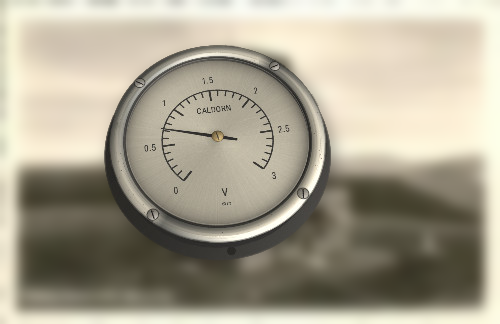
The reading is 0.7 V
